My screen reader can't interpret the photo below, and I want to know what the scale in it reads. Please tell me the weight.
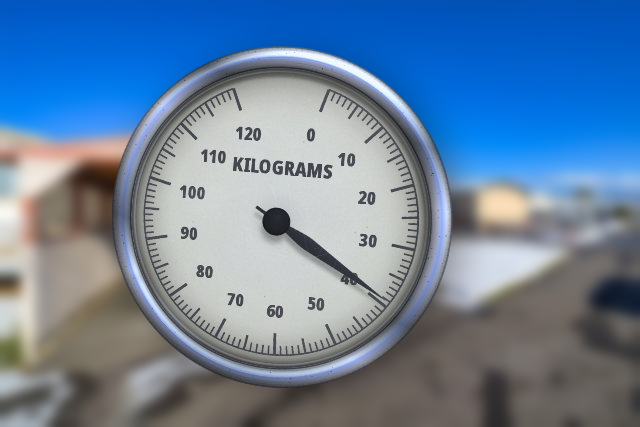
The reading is 39 kg
